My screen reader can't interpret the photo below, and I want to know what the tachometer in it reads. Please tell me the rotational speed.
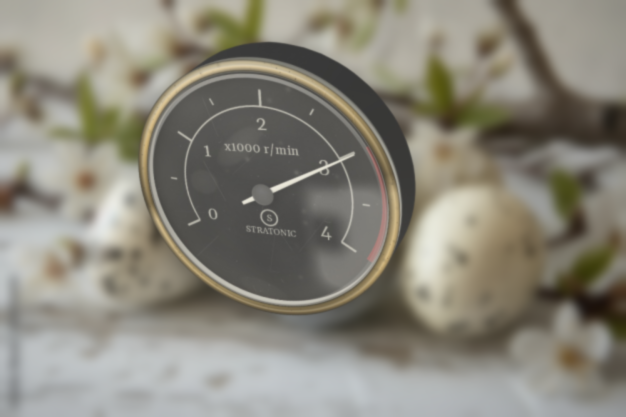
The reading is 3000 rpm
